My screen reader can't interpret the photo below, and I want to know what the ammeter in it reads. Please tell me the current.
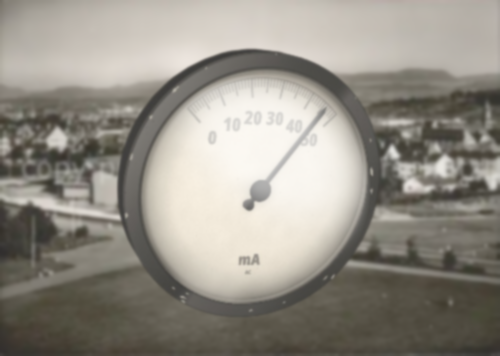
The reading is 45 mA
